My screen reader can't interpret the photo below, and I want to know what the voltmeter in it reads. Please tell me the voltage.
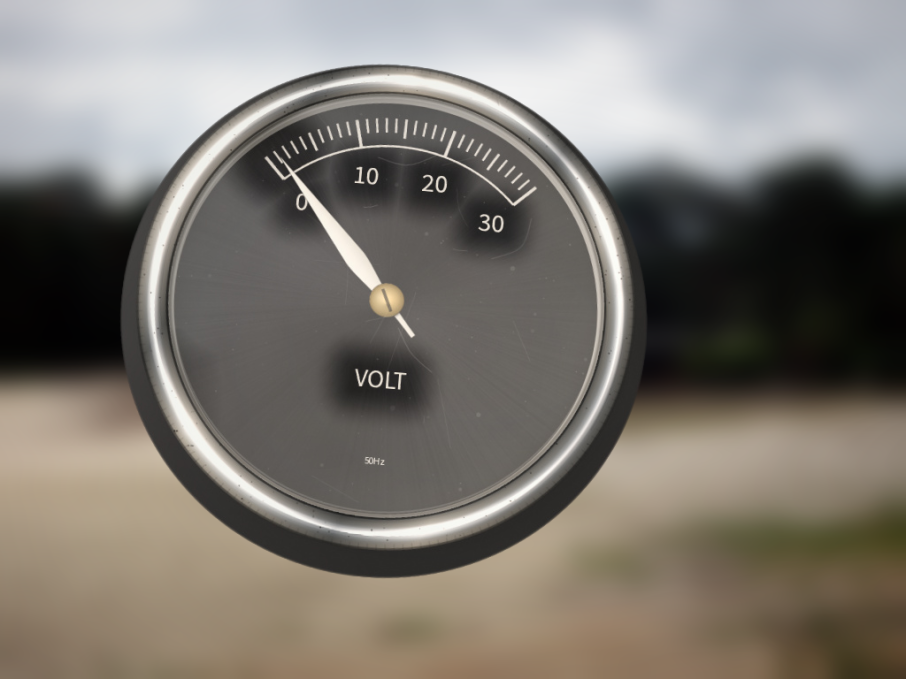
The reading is 1 V
